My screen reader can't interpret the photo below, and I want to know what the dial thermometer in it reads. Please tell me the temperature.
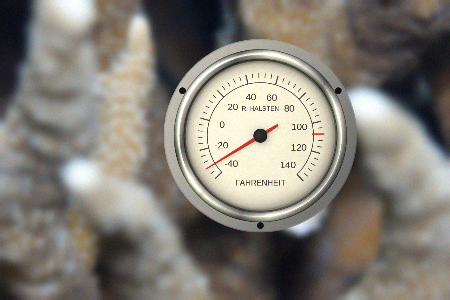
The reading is -32 °F
